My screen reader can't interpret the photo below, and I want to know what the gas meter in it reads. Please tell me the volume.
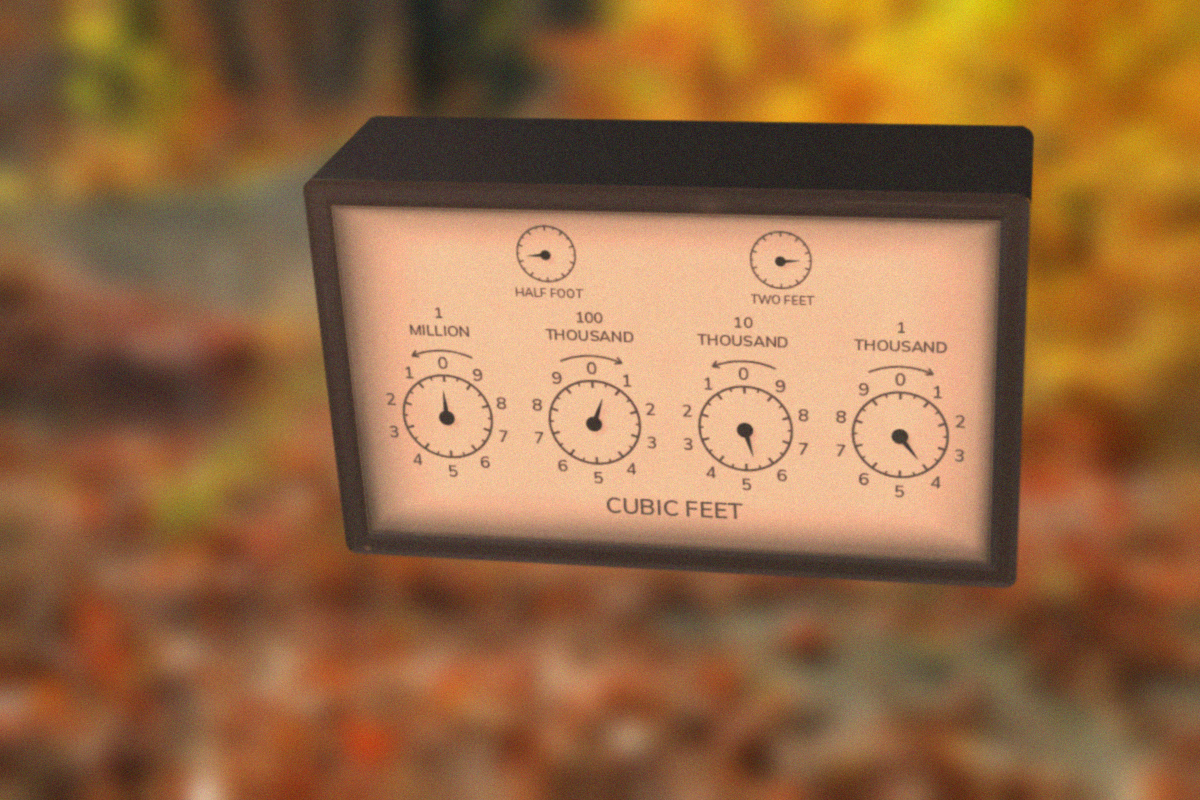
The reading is 5400 ft³
